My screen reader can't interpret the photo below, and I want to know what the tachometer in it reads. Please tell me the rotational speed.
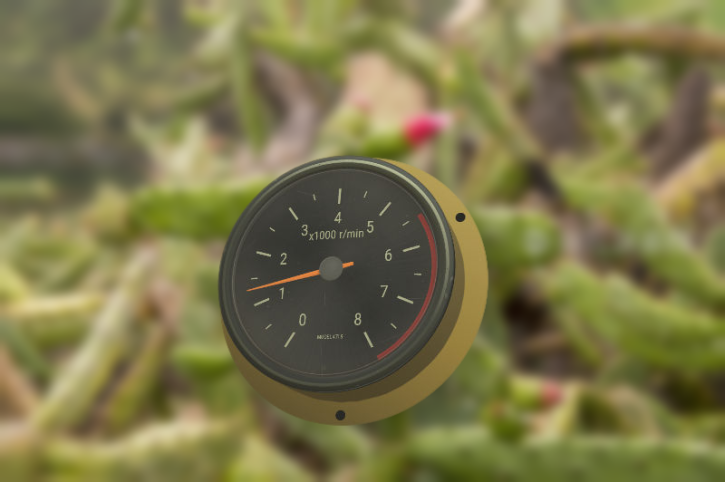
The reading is 1250 rpm
